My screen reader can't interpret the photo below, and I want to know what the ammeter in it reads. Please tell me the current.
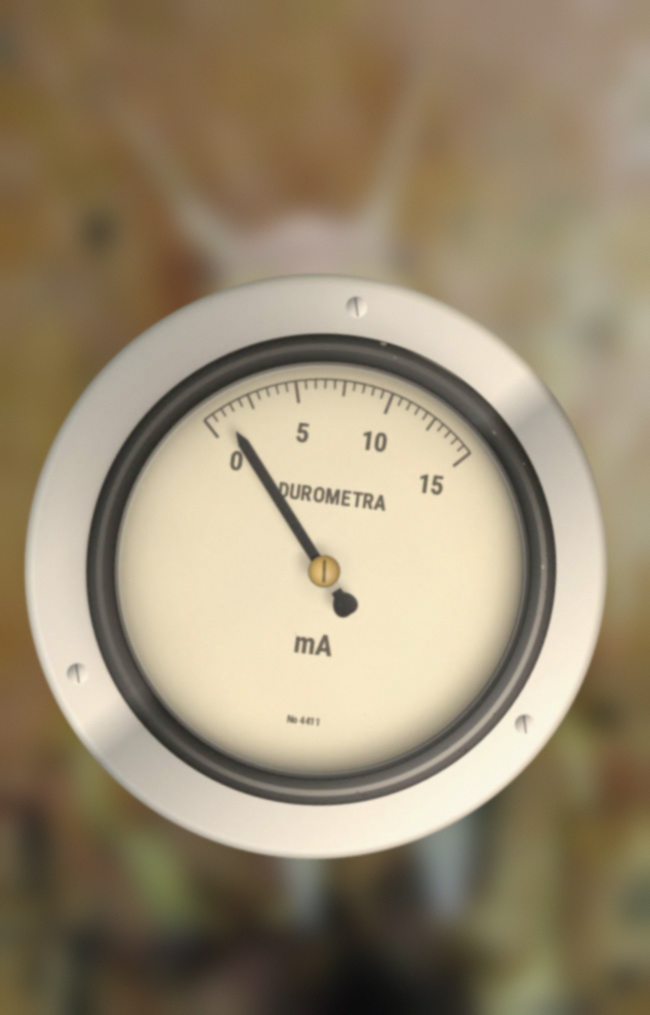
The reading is 1 mA
